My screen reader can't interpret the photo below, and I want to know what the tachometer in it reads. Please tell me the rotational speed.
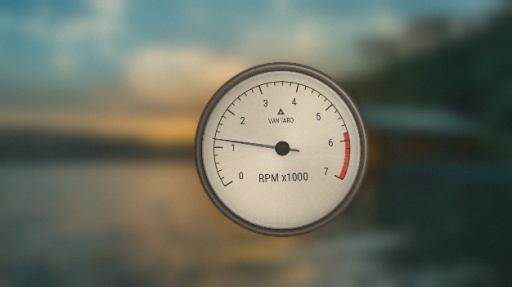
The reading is 1200 rpm
